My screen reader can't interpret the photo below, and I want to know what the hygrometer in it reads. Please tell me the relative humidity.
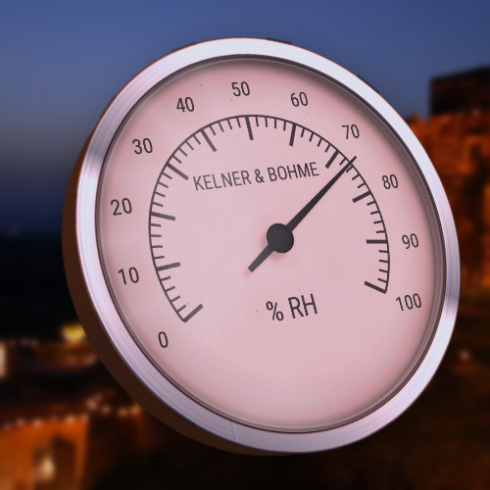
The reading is 73 %
